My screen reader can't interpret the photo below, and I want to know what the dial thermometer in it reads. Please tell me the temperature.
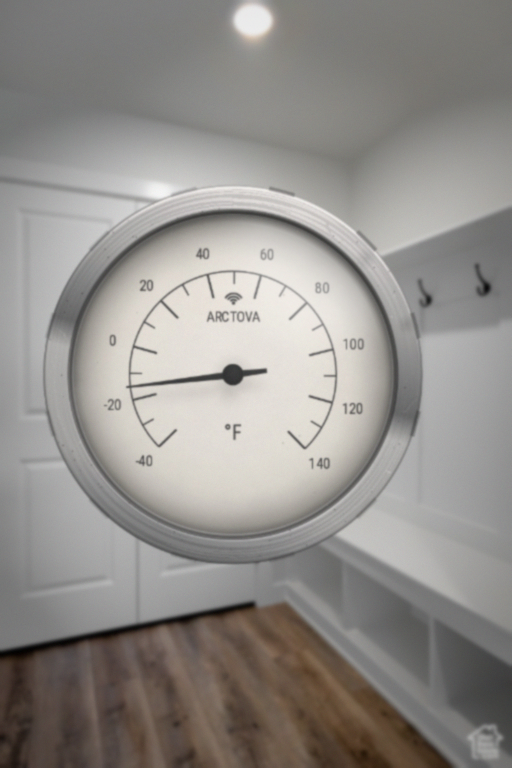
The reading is -15 °F
